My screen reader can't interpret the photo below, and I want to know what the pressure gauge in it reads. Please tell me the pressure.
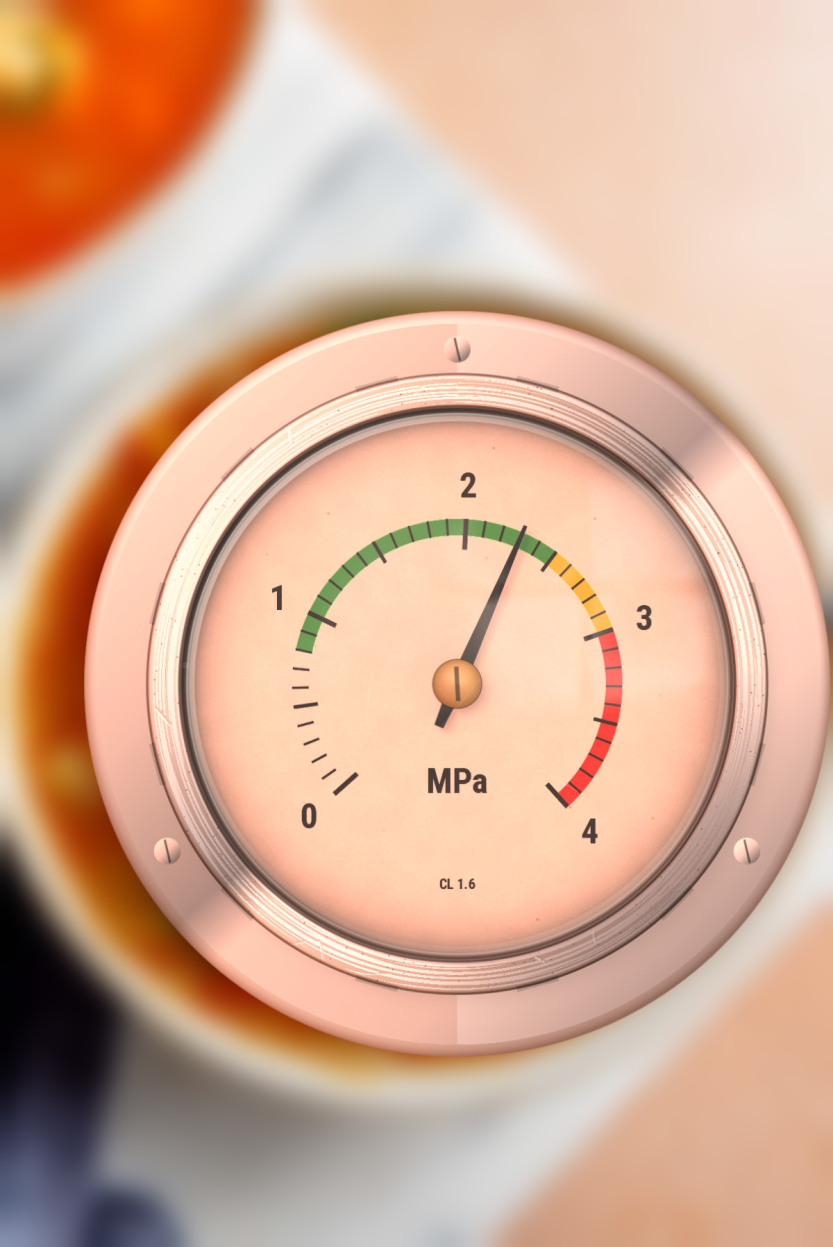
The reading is 2.3 MPa
